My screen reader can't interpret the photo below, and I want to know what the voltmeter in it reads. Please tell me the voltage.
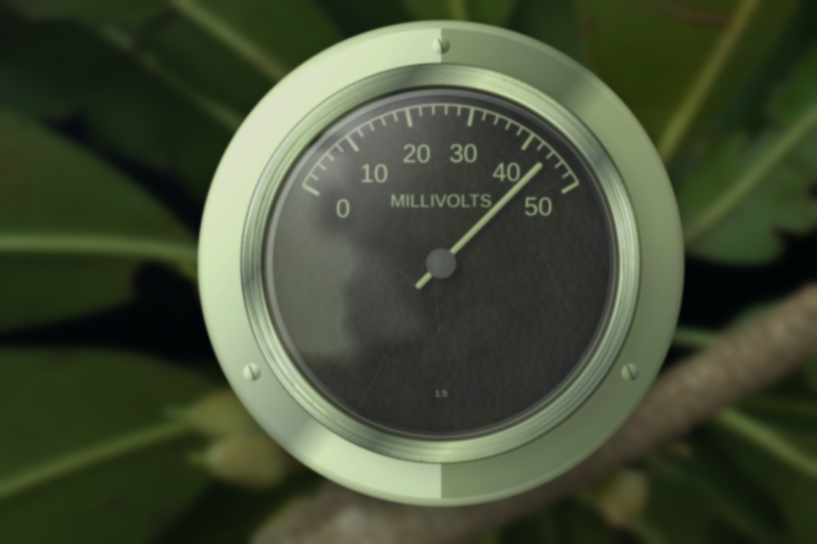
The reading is 44 mV
